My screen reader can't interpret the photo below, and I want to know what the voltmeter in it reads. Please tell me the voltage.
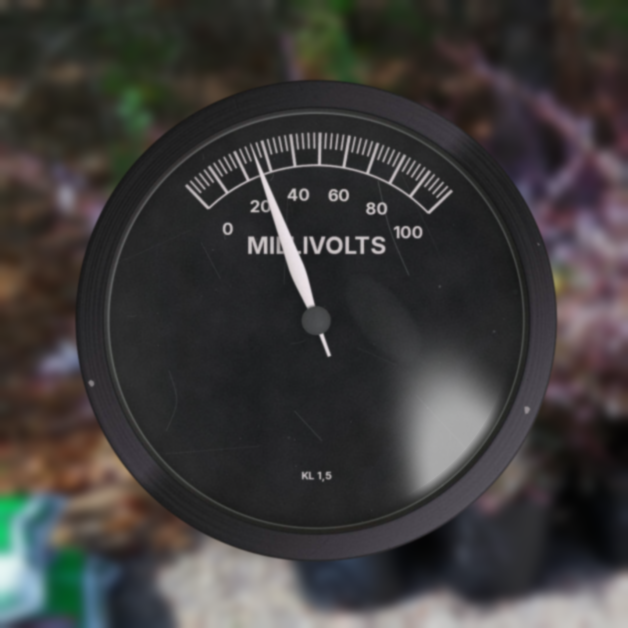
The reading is 26 mV
